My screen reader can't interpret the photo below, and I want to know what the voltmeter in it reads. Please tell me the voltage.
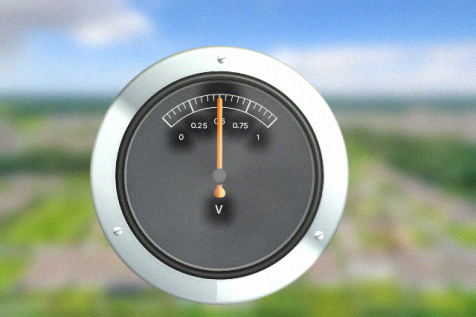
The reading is 0.5 V
